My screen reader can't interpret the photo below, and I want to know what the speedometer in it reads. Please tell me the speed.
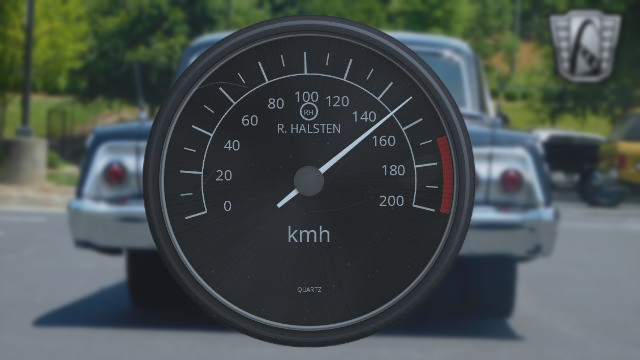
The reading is 150 km/h
